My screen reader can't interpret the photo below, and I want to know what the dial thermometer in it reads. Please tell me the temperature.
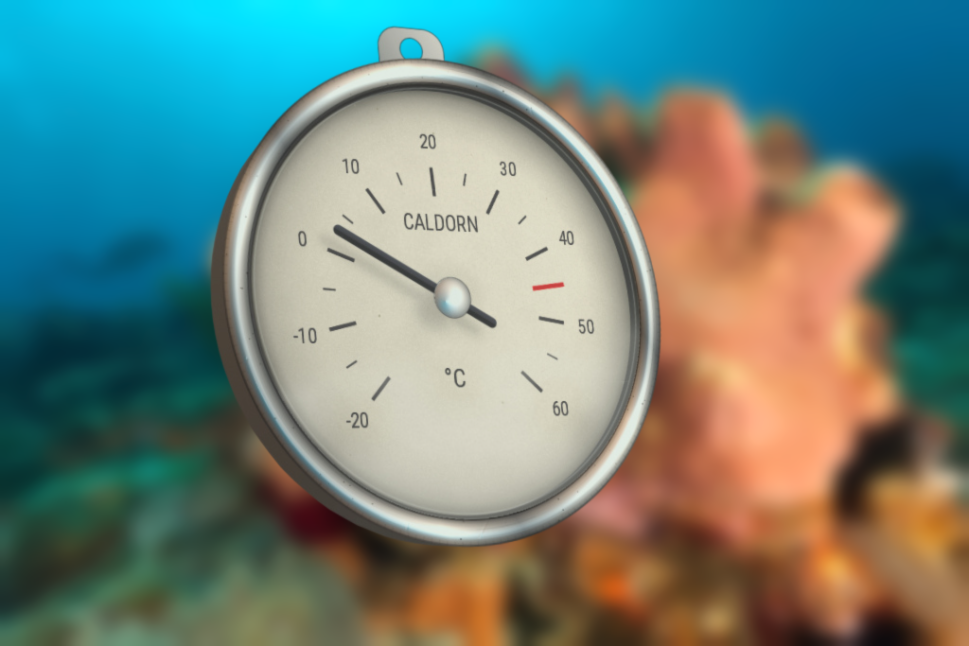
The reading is 2.5 °C
